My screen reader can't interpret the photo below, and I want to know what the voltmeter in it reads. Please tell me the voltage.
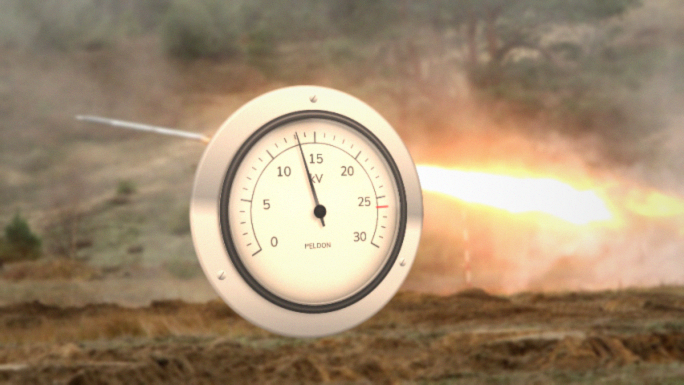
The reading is 13 kV
